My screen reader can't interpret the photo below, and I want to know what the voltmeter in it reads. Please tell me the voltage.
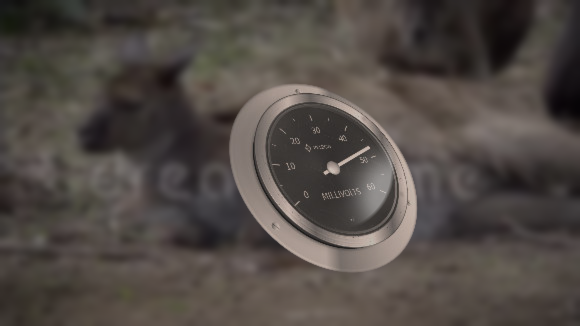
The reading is 47.5 mV
